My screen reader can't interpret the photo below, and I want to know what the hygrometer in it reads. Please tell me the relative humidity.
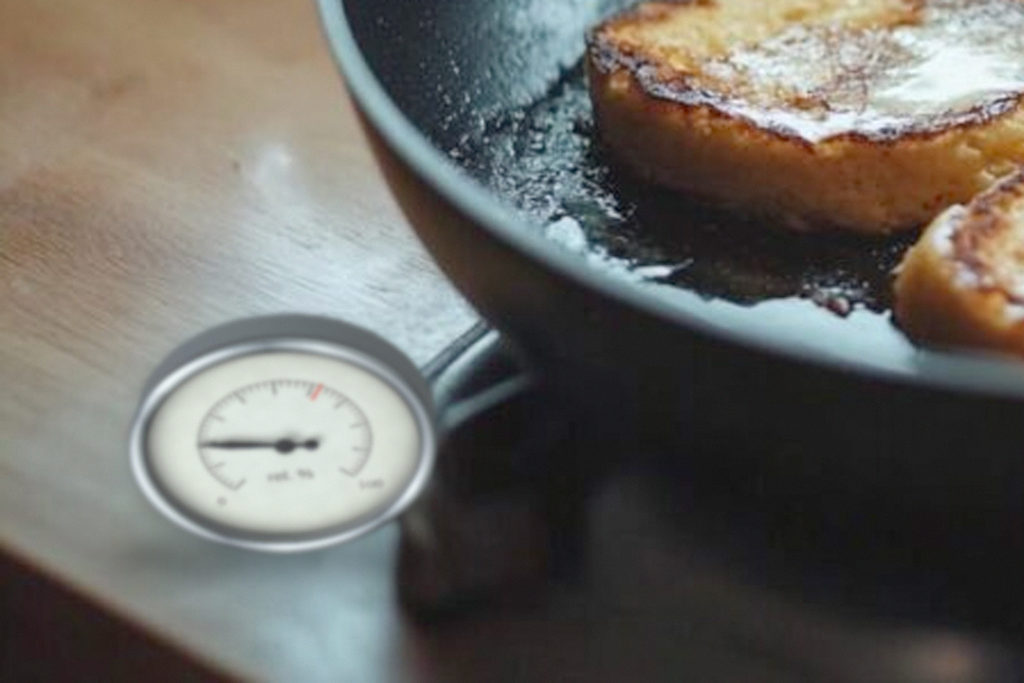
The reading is 20 %
